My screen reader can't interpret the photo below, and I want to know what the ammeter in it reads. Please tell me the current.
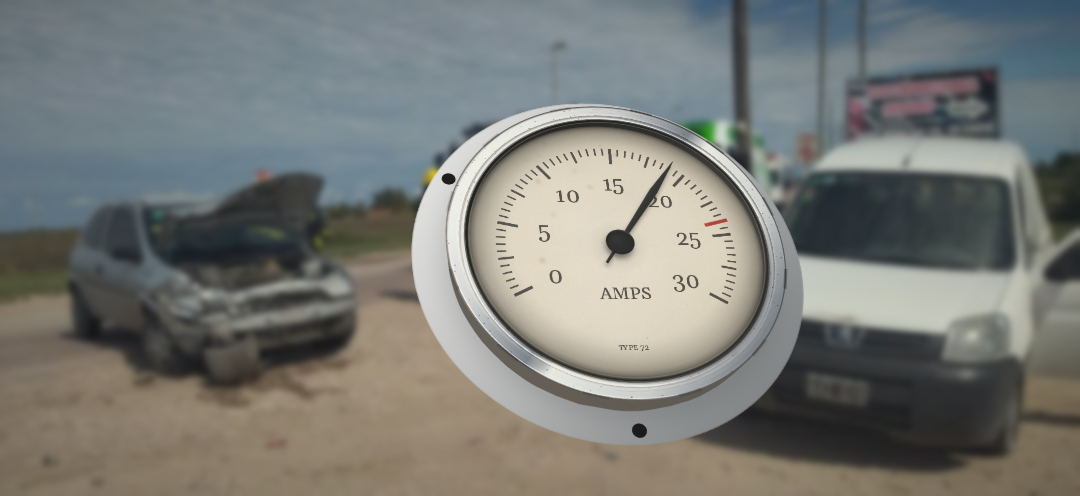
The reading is 19 A
